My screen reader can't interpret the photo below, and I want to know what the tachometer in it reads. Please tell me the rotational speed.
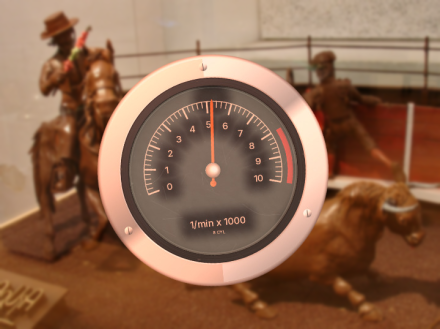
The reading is 5200 rpm
